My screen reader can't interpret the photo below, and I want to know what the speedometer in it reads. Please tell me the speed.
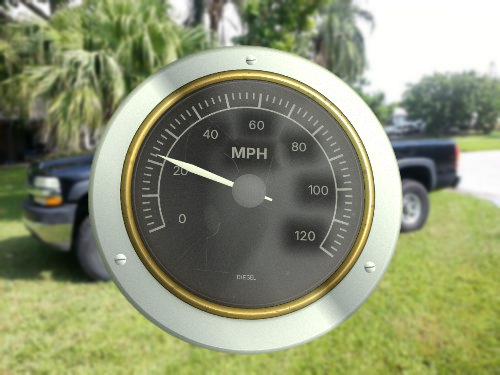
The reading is 22 mph
